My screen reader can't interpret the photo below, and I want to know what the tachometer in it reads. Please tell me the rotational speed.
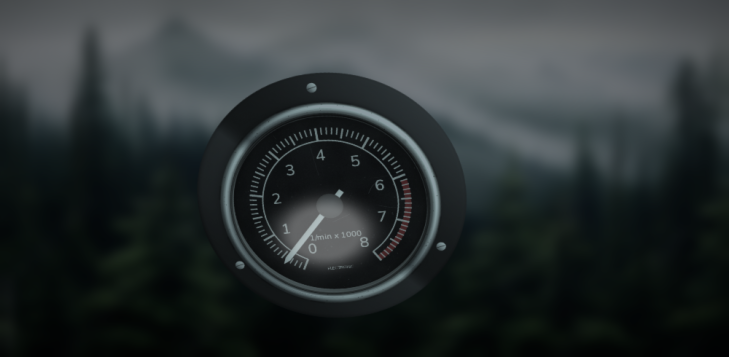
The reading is 400 rpm
